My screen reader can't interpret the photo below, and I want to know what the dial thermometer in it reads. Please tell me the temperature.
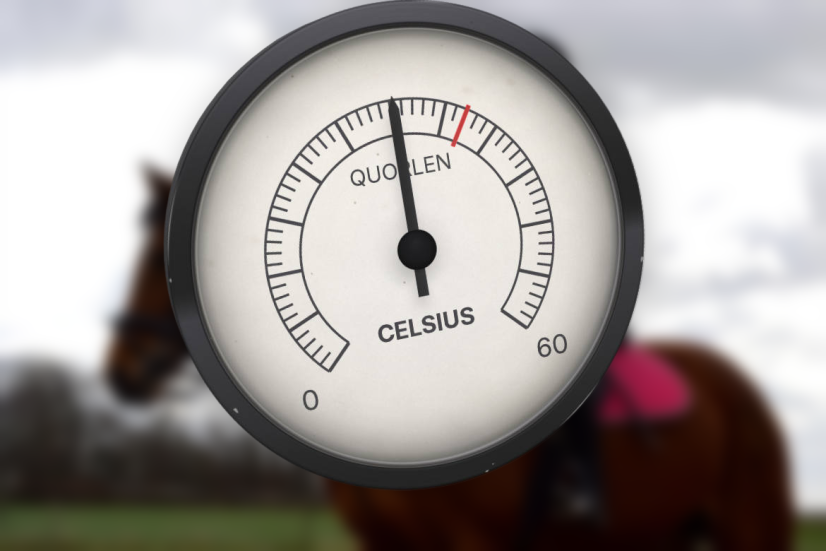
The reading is 30 °C
